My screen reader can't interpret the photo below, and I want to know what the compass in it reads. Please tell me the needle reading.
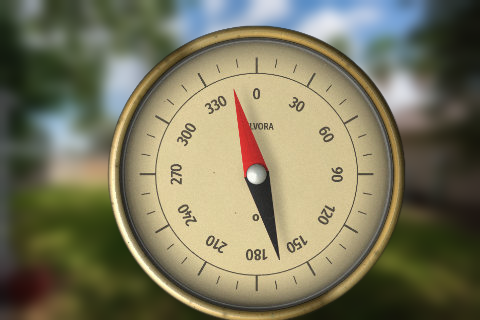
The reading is 345 °
